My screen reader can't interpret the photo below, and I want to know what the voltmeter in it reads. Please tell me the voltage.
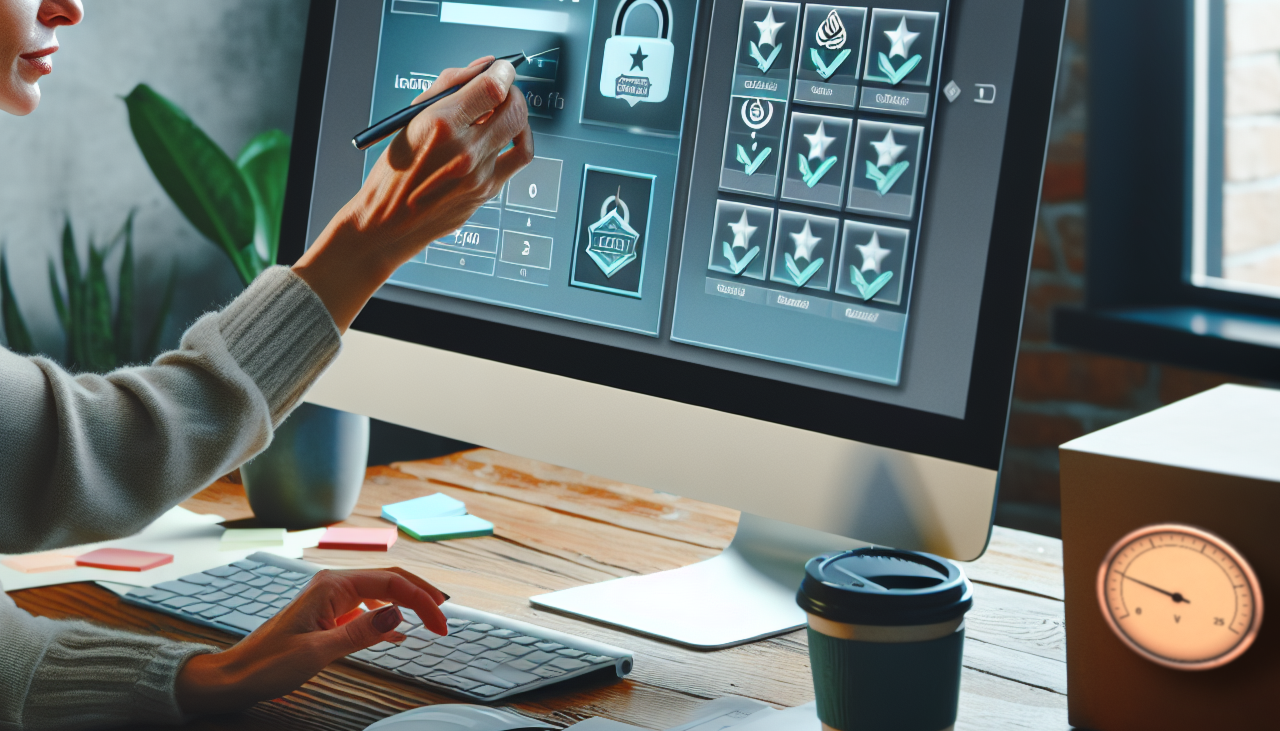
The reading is 5 V
